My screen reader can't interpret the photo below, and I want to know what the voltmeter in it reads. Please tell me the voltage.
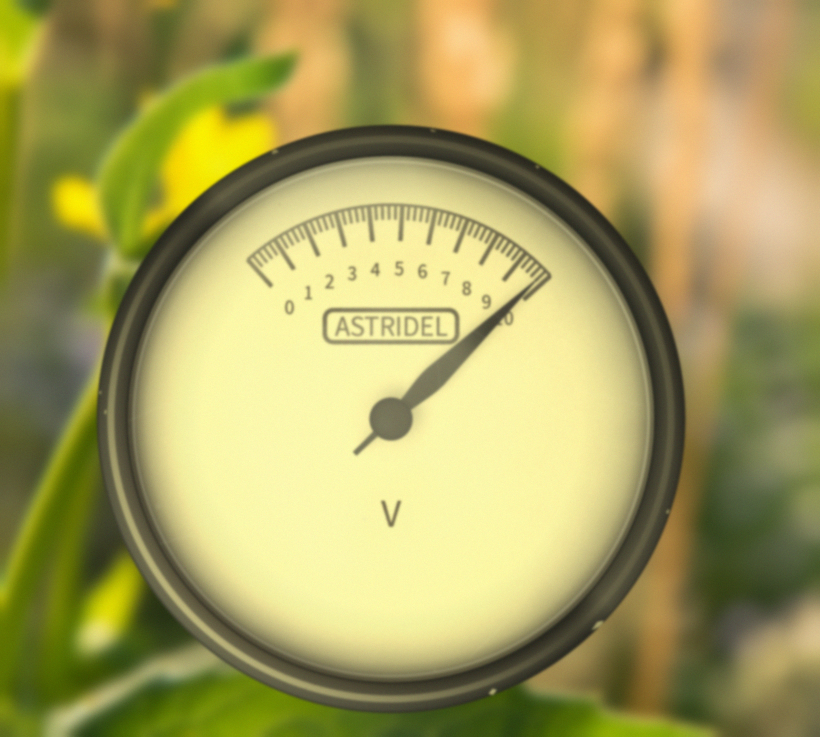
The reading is 9.8 V
